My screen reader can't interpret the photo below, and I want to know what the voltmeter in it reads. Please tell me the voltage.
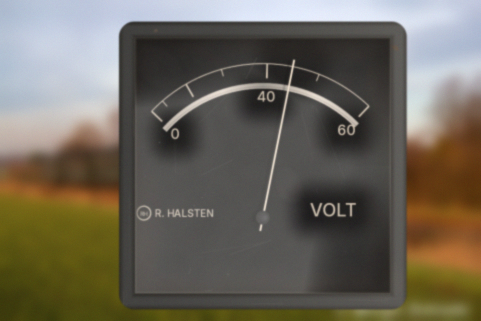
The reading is 45 V
